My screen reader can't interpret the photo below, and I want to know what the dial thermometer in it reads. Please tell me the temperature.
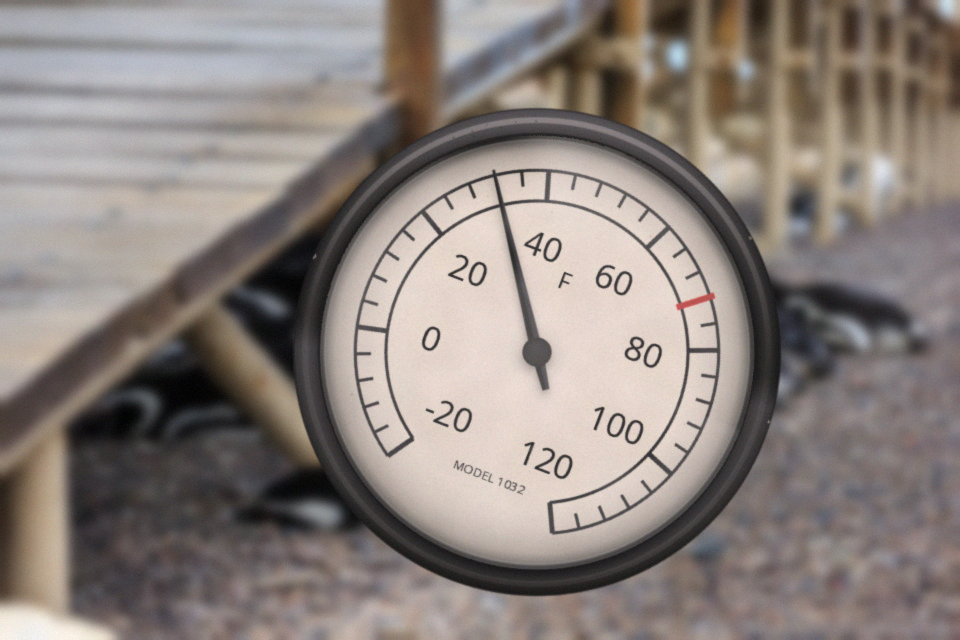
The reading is 32 °F
